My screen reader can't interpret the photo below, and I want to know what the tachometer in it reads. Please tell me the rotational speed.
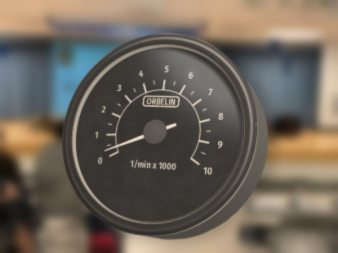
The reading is 250 rpm
